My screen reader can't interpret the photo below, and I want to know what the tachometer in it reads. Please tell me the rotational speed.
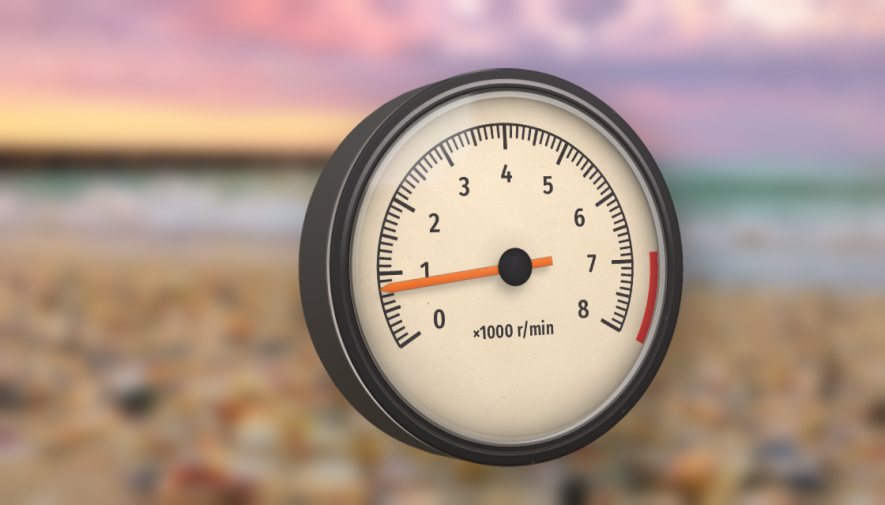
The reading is 800 rpm
